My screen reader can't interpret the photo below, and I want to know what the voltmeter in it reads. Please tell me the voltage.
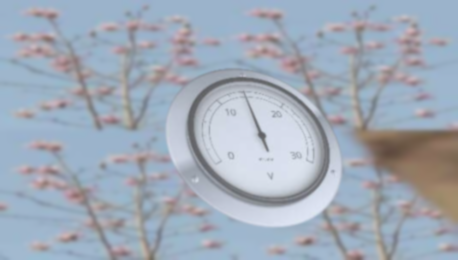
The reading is 14 V
